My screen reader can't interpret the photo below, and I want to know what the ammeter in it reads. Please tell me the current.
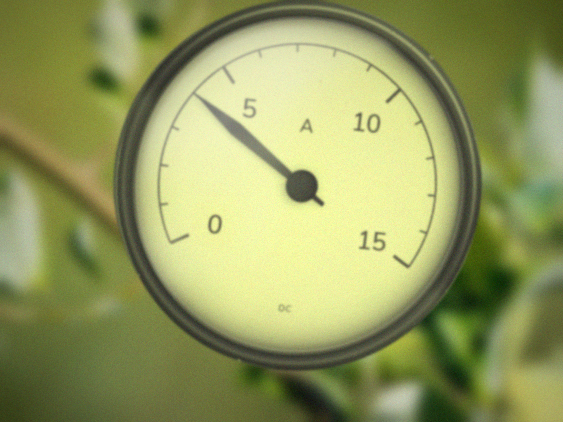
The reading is 4 A
